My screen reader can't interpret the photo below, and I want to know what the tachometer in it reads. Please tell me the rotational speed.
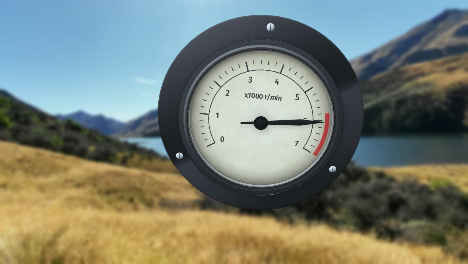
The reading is 6000 rpm
